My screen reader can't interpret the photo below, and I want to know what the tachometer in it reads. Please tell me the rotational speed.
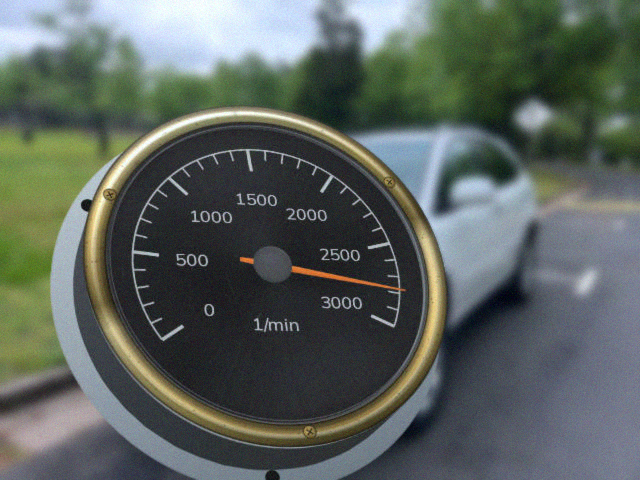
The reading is 2800 rpm
